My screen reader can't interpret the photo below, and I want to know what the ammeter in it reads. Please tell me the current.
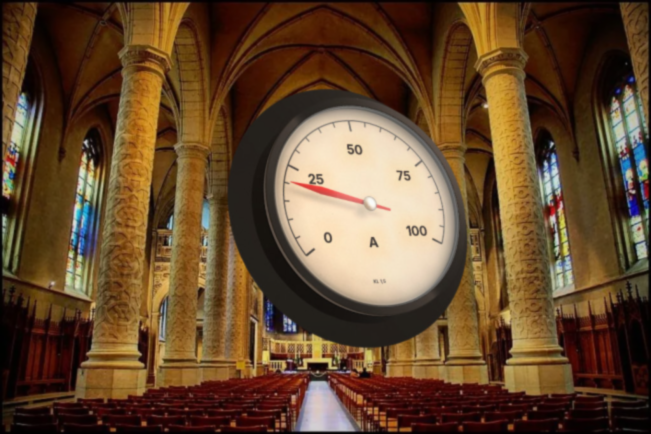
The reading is 20 A
